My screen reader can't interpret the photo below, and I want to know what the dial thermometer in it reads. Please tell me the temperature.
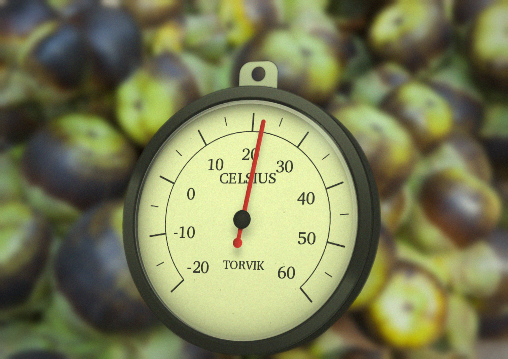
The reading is 22.5 °C
